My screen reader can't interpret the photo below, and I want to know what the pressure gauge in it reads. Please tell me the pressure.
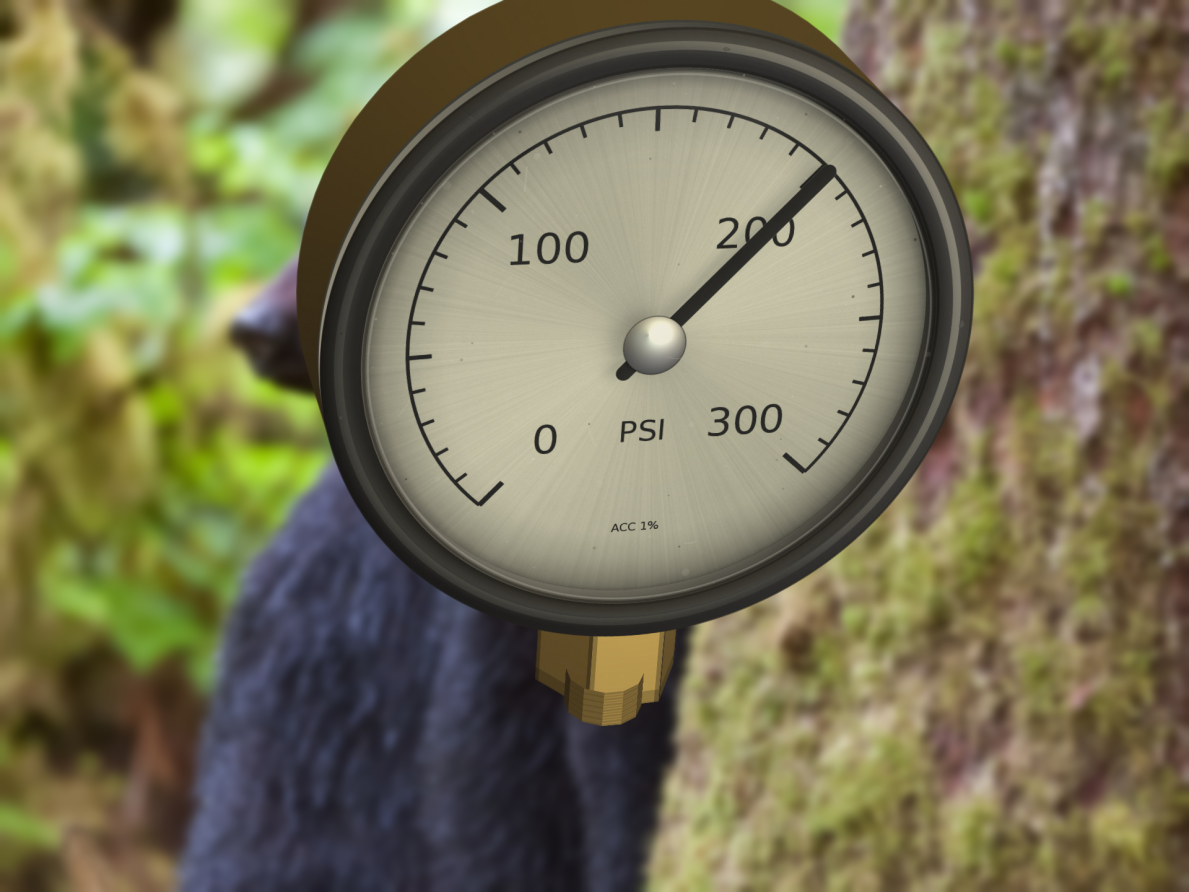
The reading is 200 psi
